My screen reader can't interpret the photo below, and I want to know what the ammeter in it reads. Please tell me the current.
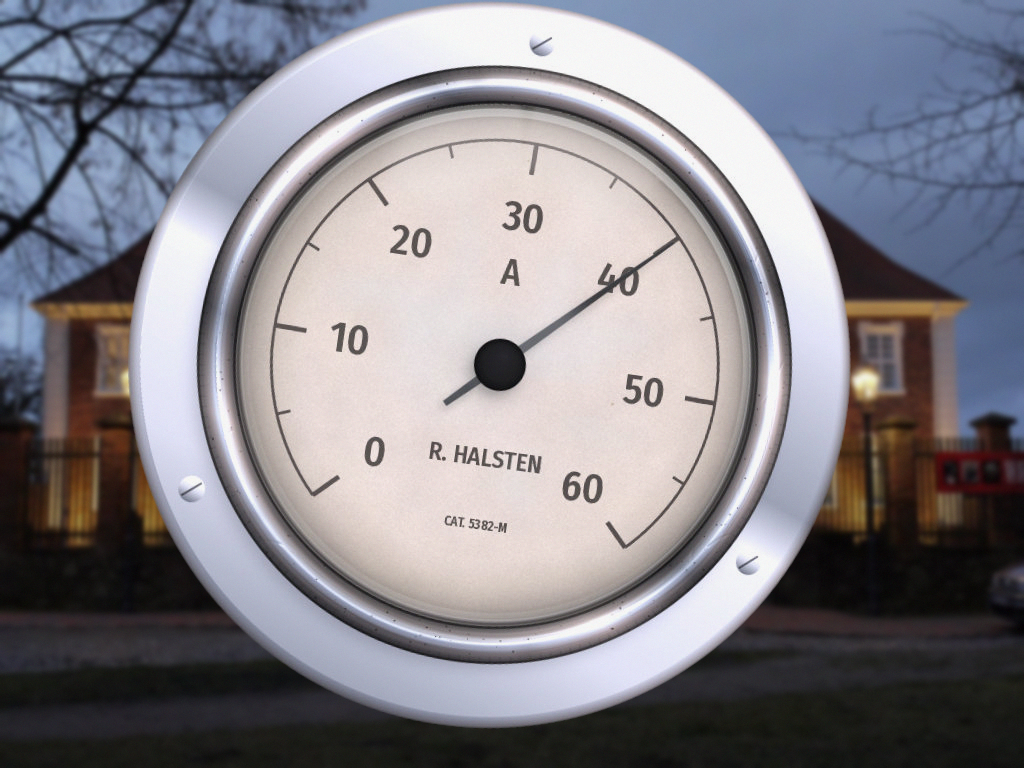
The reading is 40 A
